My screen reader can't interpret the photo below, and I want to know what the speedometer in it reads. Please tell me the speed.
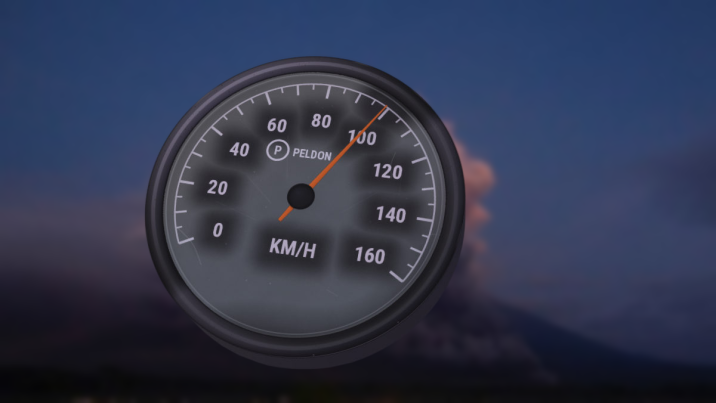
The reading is 100 km/h
